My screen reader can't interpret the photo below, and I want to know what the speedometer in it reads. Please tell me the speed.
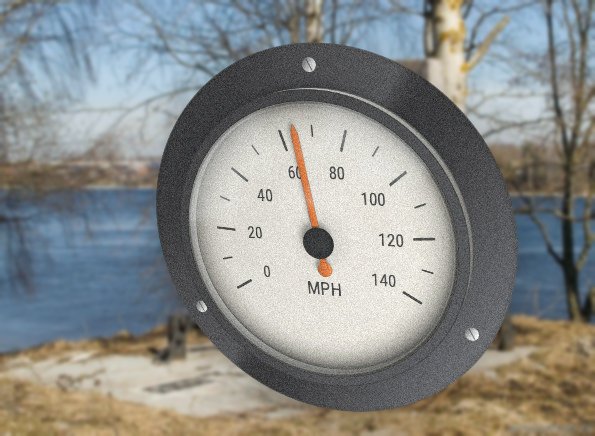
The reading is 65 mph
